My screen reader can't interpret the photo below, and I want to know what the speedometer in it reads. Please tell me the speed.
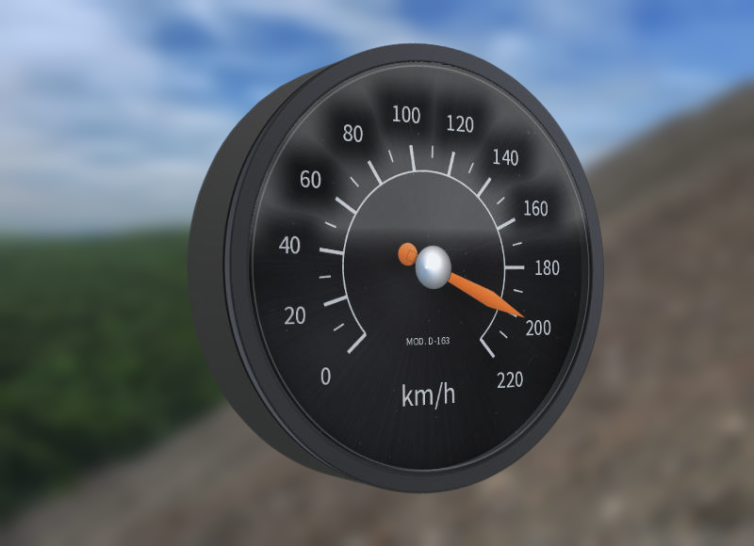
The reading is 200 km/h
